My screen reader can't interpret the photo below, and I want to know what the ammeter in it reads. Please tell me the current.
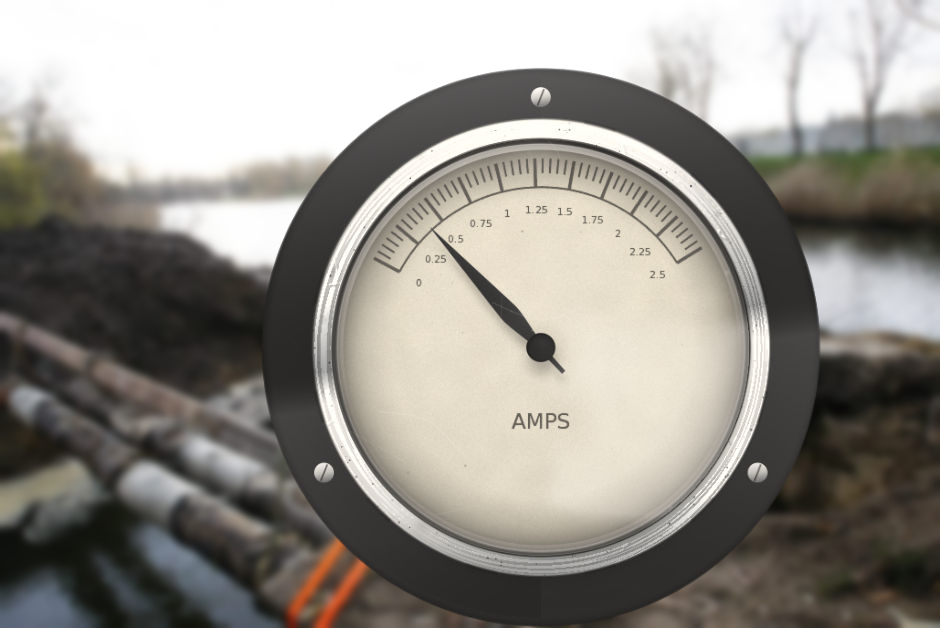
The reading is 0.4 A
